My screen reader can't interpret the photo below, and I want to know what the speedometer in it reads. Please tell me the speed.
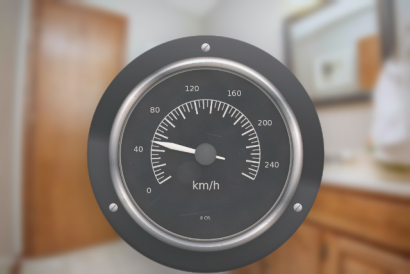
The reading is 50 km/h
